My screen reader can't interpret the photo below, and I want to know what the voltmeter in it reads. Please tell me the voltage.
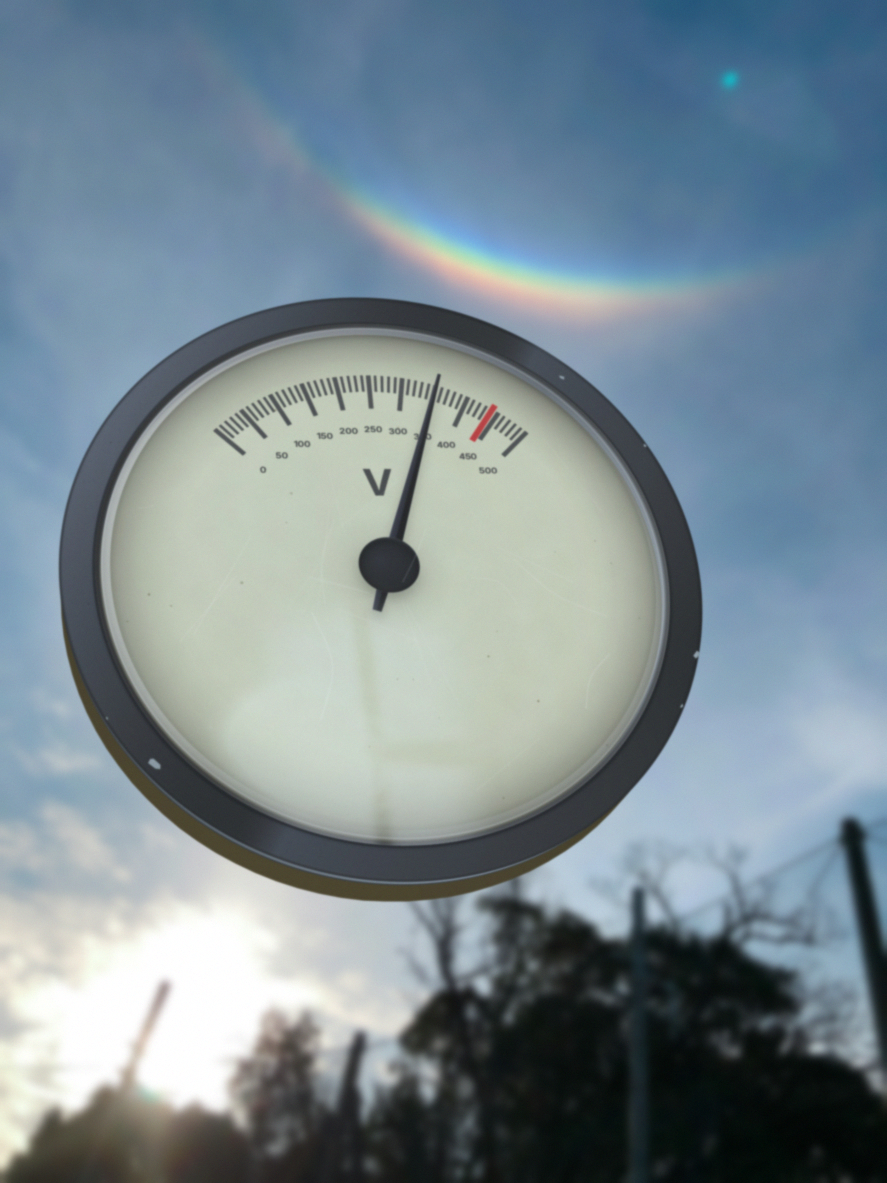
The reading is 350 V
